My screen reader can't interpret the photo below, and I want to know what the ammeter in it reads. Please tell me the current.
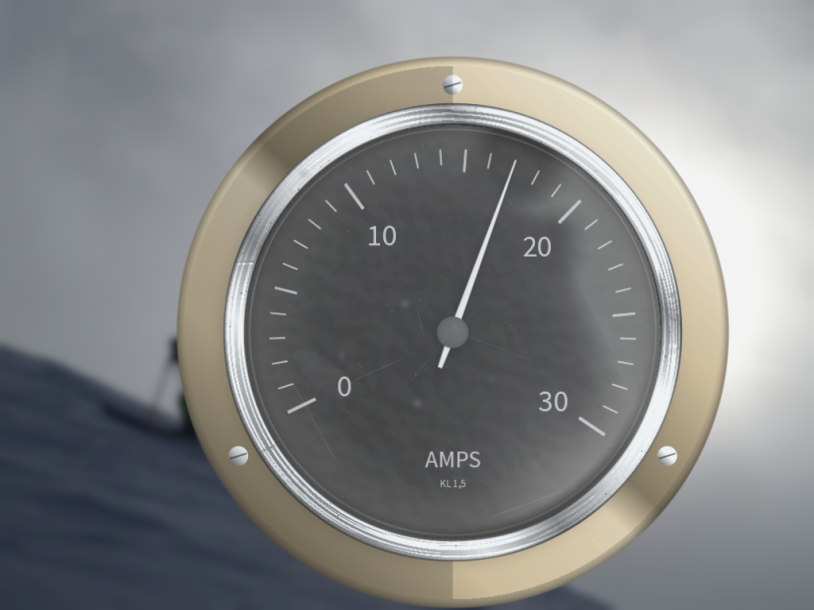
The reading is 17 A
